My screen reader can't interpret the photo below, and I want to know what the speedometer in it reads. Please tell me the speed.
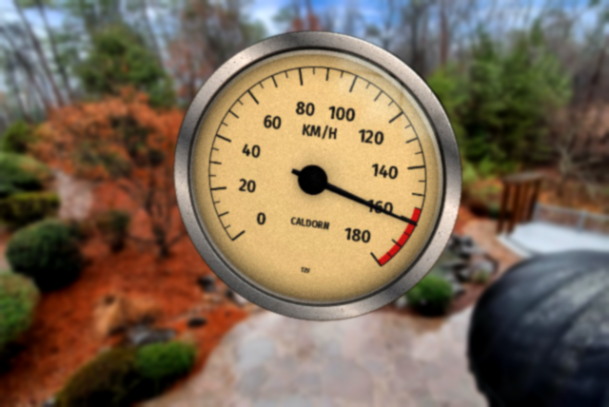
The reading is 160 km/h
